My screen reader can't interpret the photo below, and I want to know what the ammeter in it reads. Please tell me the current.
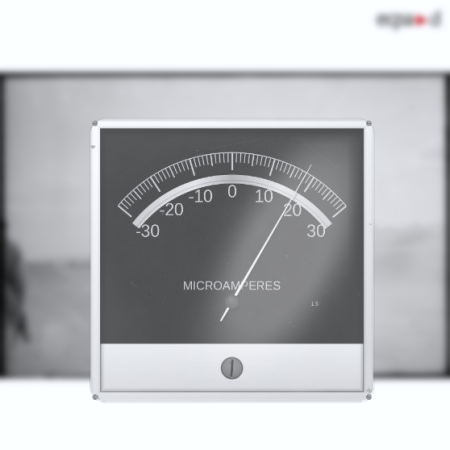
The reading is 18 µA
